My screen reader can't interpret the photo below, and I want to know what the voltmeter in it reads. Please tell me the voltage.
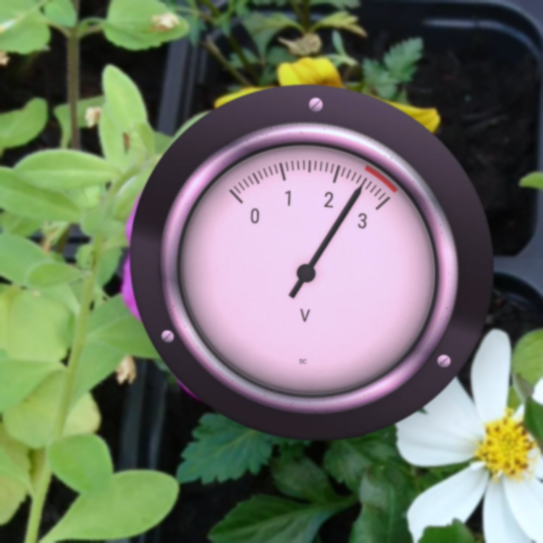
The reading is 2.5 V
